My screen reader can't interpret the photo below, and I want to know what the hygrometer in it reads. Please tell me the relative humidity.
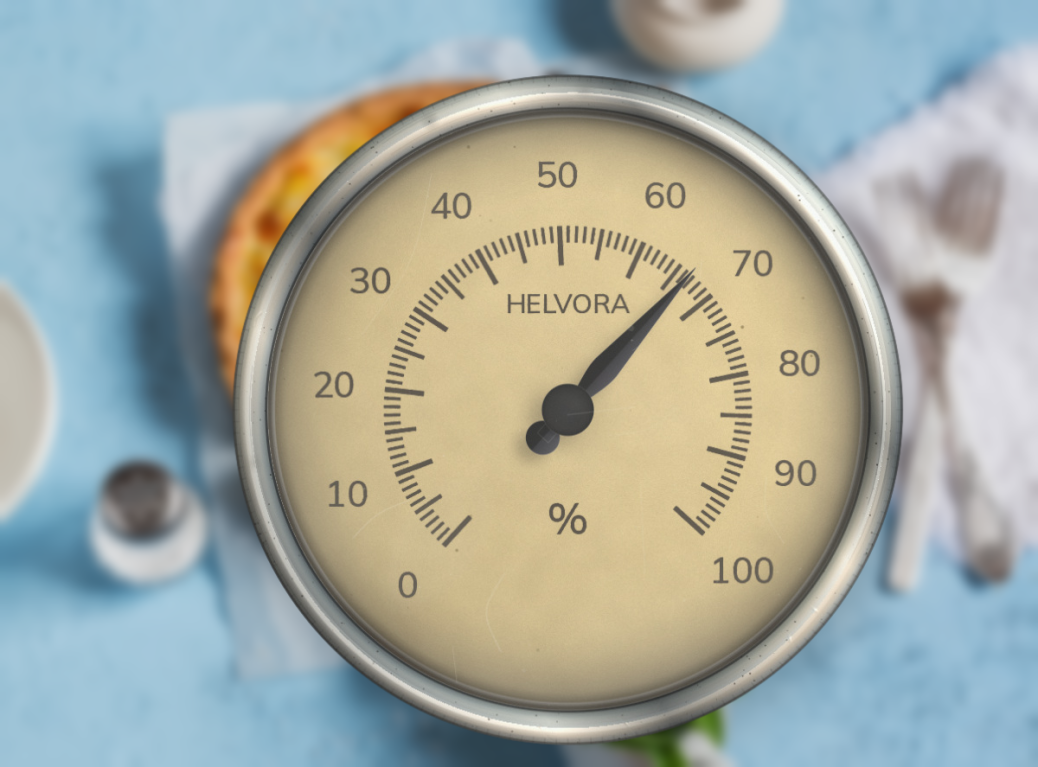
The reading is 66.5 %
